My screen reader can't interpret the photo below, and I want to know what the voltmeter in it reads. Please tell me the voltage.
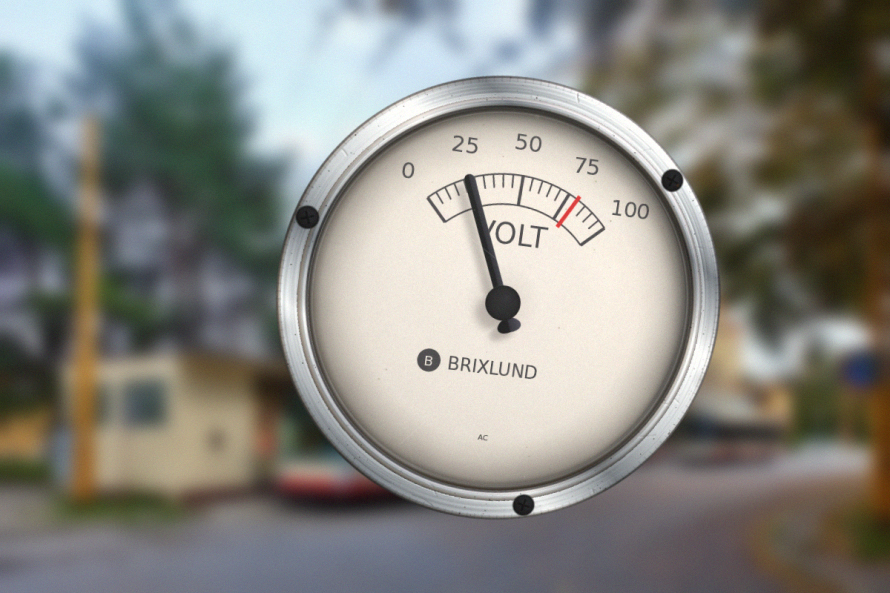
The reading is 22.5 V
